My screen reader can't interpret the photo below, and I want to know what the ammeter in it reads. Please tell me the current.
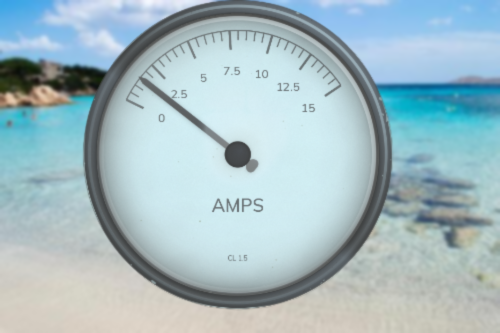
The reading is 1.5 A
